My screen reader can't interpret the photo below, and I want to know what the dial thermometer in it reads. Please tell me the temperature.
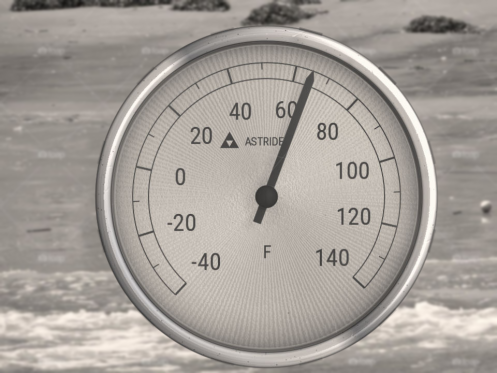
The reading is 65 °F
